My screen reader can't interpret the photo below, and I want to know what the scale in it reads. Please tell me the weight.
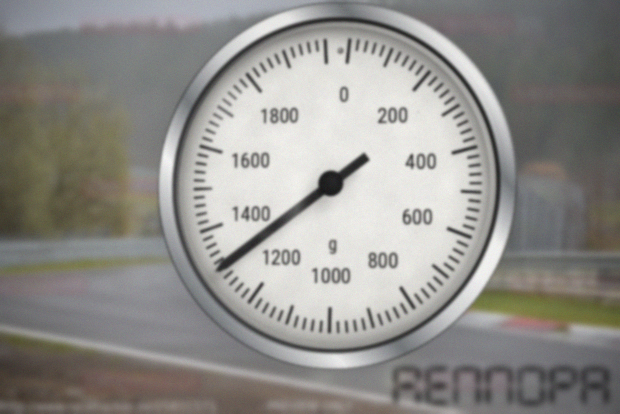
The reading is 1300 g
